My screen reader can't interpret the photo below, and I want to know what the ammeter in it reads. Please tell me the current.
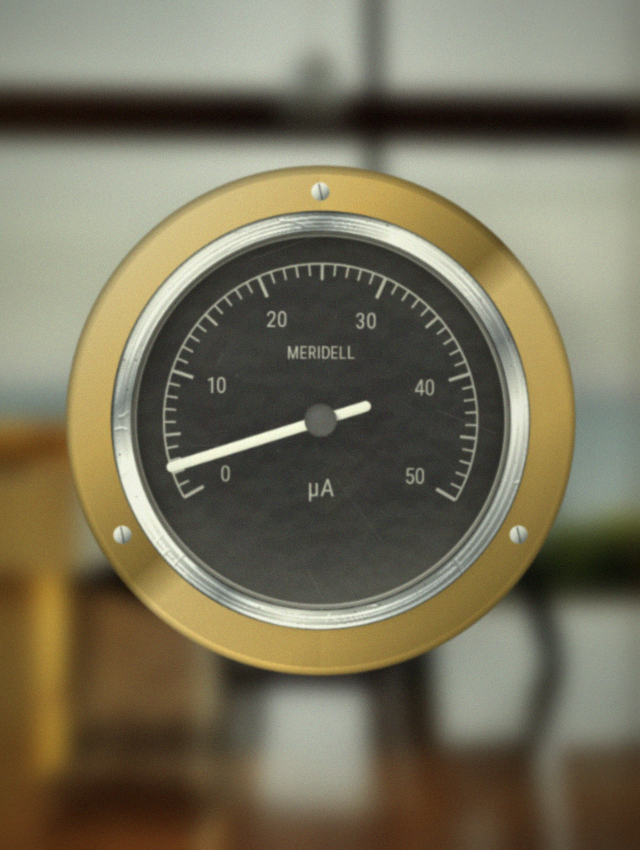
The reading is 2.5 µA
